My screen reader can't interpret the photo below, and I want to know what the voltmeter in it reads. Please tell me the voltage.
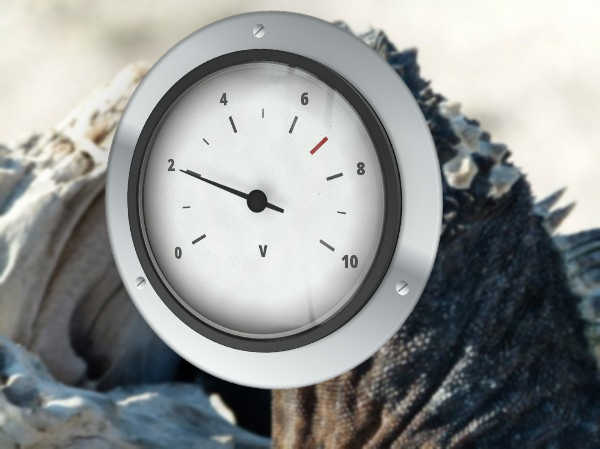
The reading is 2 V
